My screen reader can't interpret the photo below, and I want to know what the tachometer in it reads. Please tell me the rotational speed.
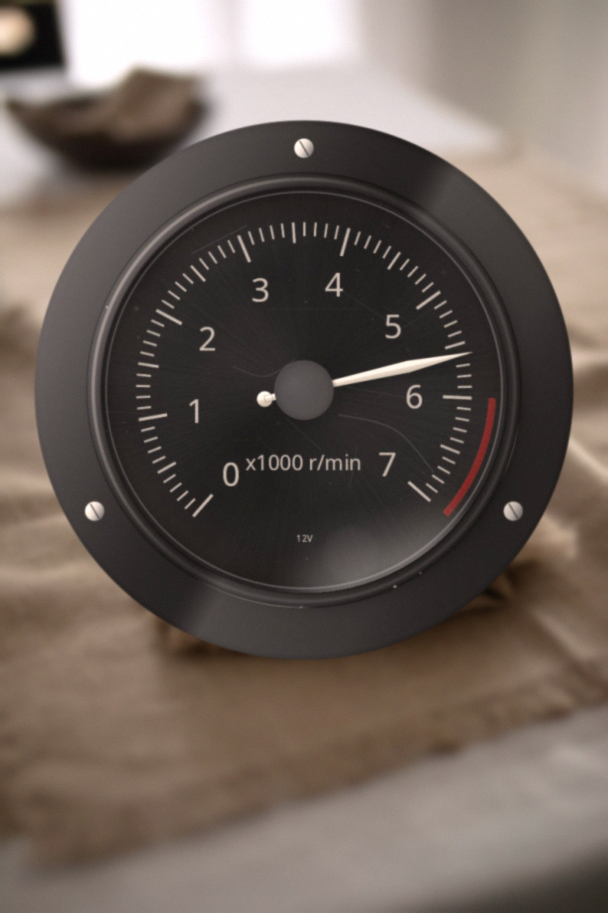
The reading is 5600 rpm
